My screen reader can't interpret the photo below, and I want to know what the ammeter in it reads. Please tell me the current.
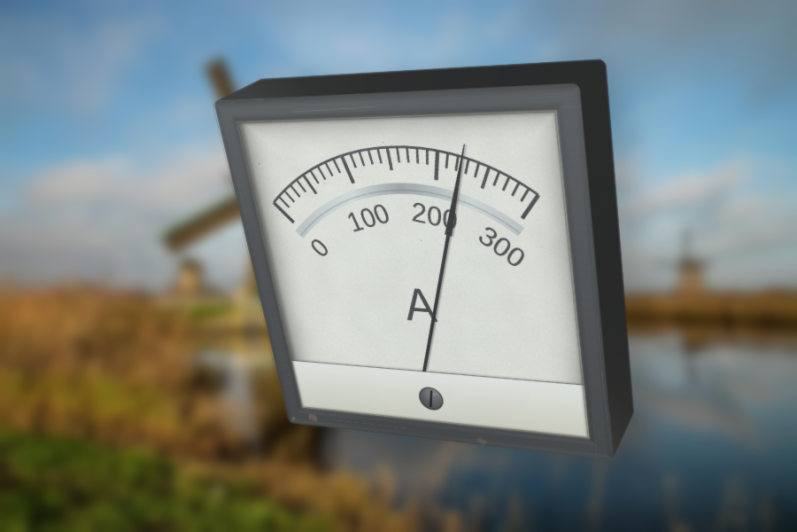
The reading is 225 A
